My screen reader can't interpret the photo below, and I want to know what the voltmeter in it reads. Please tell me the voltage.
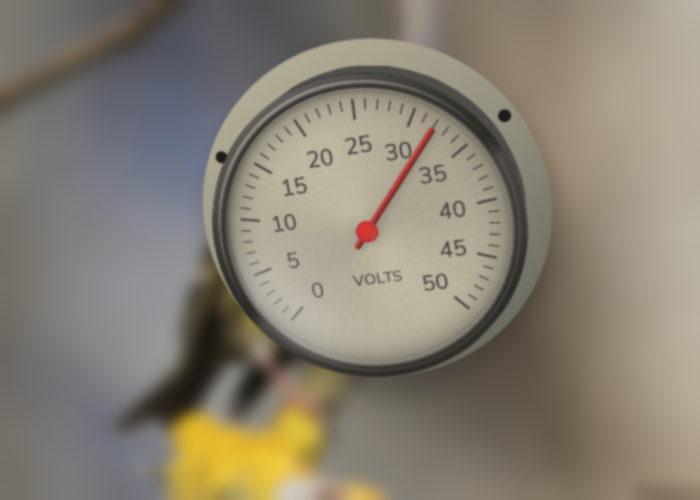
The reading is 32 V
